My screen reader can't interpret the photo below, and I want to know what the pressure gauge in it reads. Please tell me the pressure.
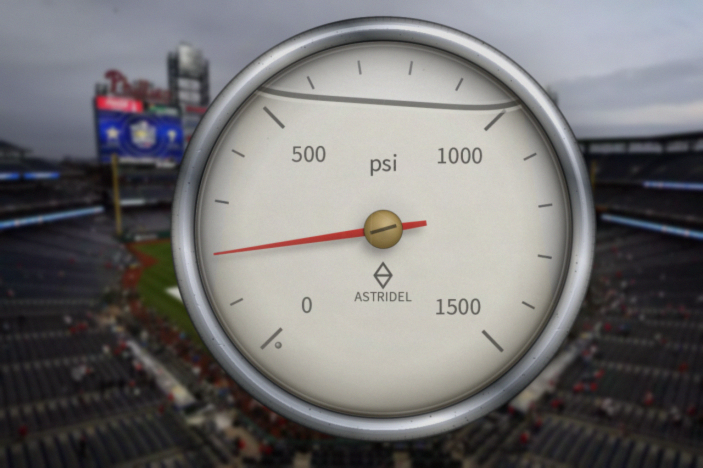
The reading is 200 psi
